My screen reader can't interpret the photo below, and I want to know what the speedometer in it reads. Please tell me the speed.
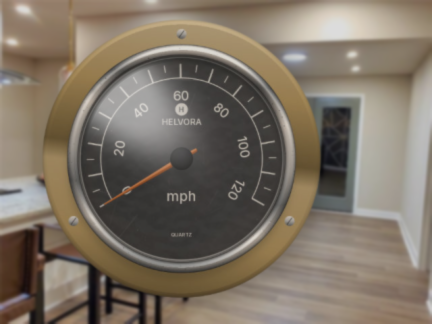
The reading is 0 mph
